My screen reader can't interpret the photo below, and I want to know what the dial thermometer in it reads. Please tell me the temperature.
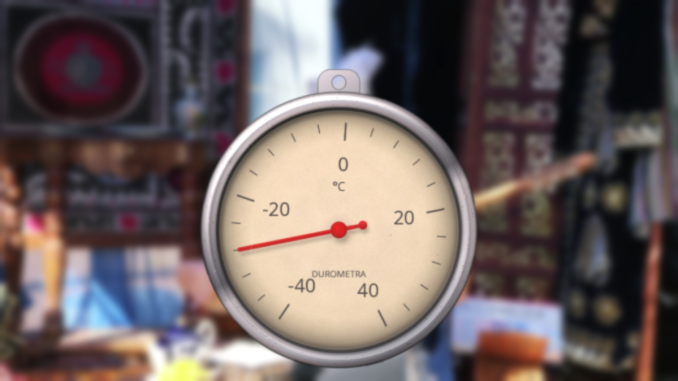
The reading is -28 °C
